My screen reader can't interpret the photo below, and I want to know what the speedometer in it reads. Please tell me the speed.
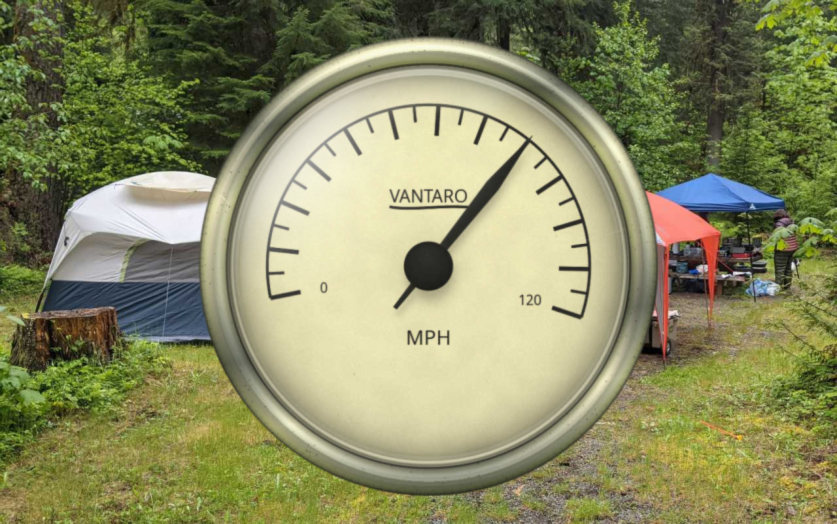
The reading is 80 mph
